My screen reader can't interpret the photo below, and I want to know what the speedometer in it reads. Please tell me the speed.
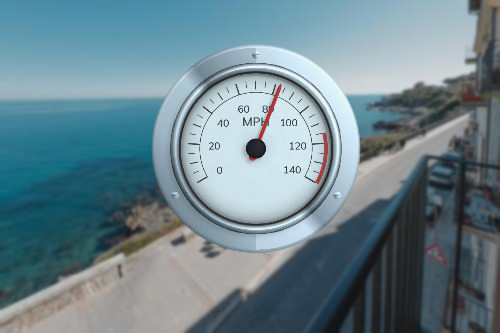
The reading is 82.5 mph
